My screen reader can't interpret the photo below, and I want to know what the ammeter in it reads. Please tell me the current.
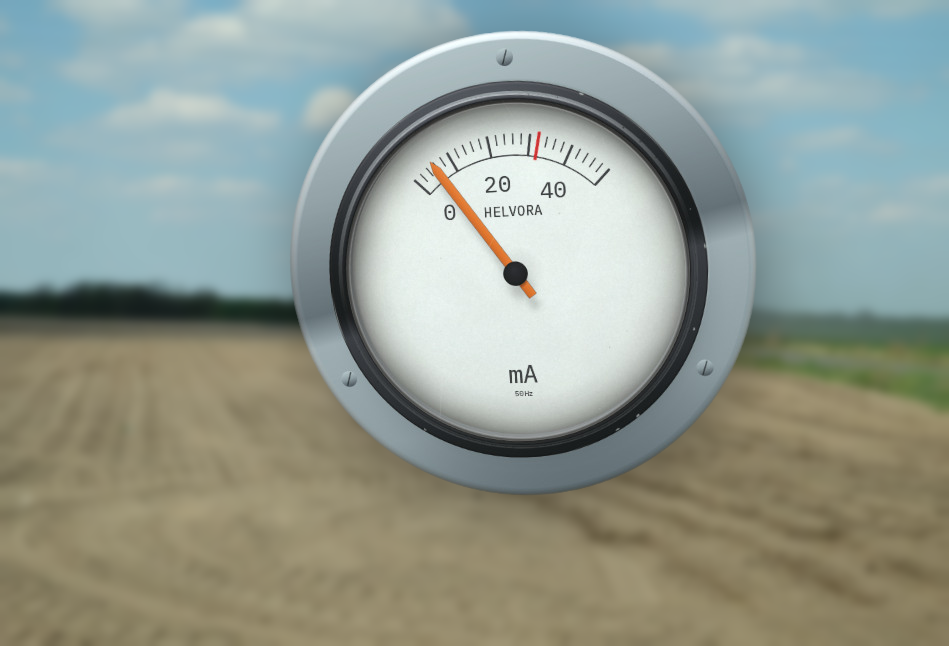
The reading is 6 mA
